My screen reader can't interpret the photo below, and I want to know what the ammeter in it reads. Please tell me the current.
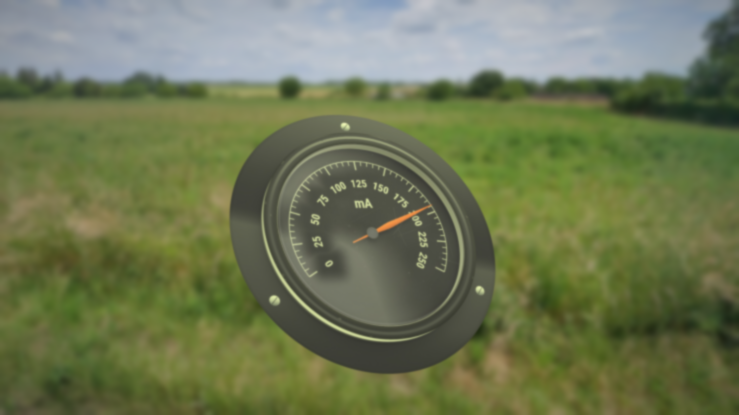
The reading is 195 mA
